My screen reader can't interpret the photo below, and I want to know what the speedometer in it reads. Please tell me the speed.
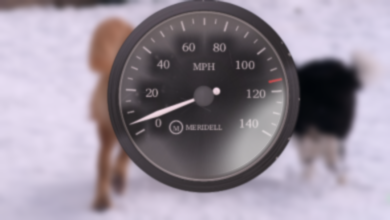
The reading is 5 mph
